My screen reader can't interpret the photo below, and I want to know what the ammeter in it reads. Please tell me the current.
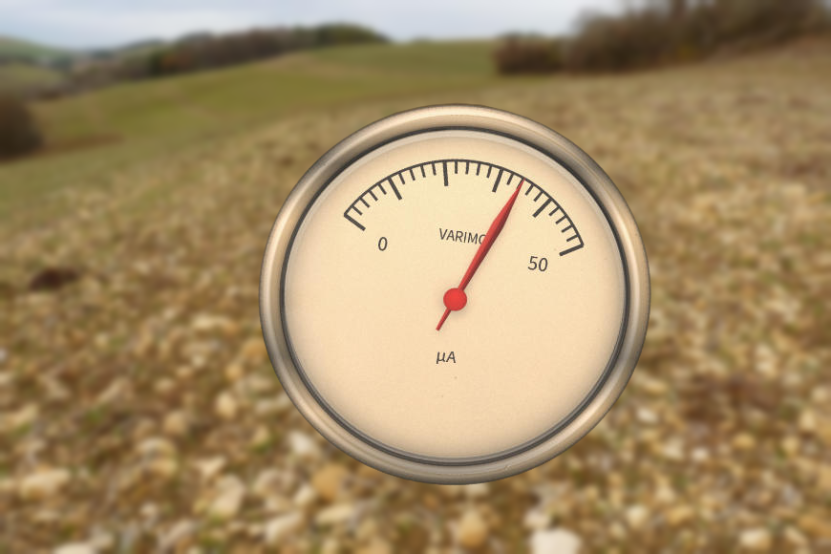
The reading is 34 µA
